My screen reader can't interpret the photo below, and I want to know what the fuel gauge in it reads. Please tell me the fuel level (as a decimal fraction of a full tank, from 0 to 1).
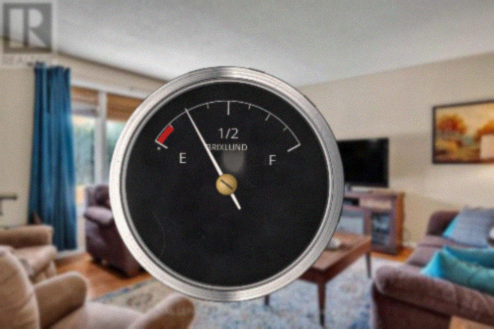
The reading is 0.25
